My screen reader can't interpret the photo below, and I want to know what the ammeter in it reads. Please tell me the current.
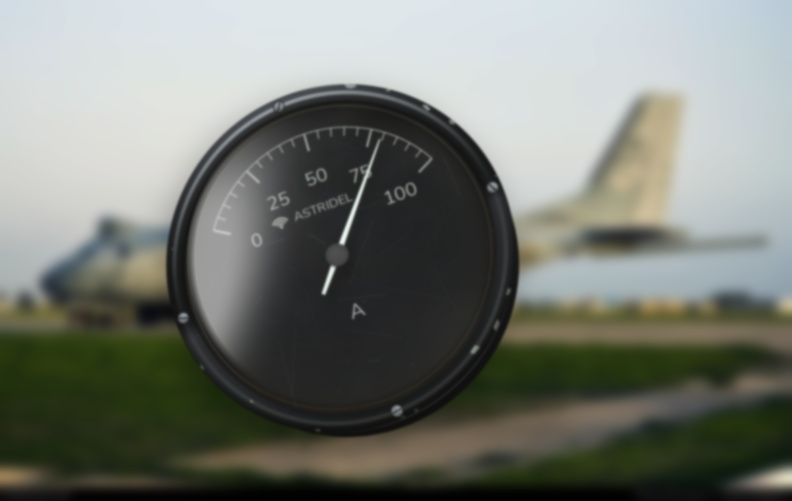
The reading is 80 A
